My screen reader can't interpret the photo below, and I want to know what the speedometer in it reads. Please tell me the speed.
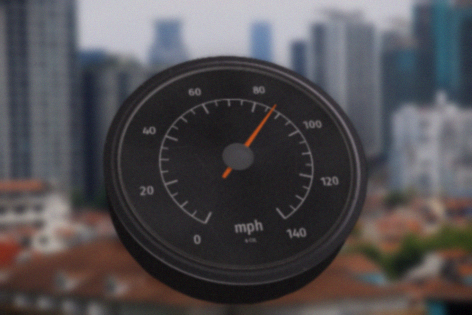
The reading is 87.5 mph
